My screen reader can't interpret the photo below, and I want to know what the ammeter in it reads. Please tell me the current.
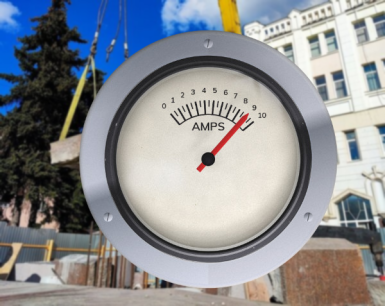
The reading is 9 A
